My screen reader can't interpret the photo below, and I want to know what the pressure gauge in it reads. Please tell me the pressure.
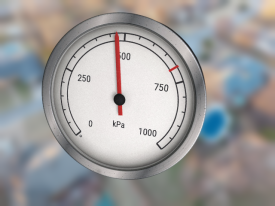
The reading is 475 kPa
